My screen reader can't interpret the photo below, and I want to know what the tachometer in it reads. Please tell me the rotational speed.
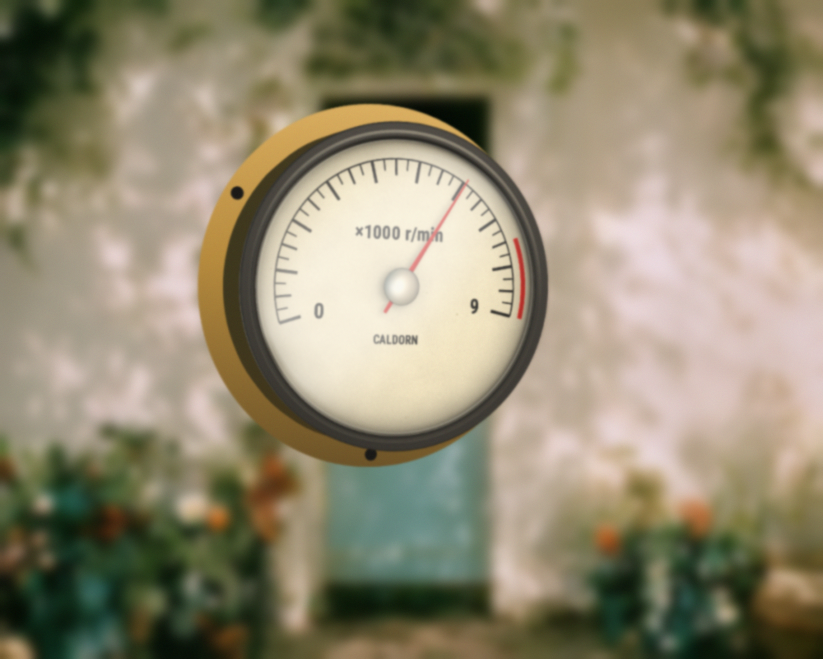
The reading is 6000 rpm
